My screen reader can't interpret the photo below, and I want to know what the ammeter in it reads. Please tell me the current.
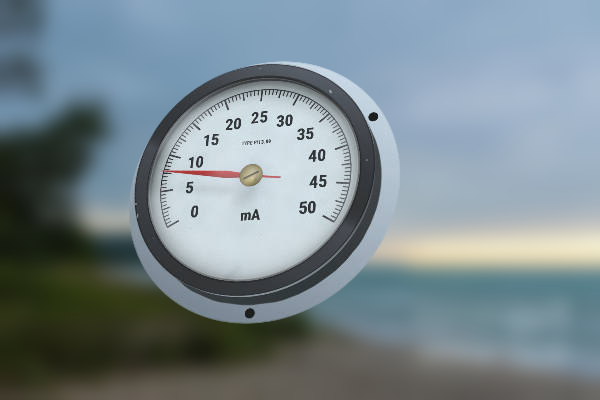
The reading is 7.5 mA
